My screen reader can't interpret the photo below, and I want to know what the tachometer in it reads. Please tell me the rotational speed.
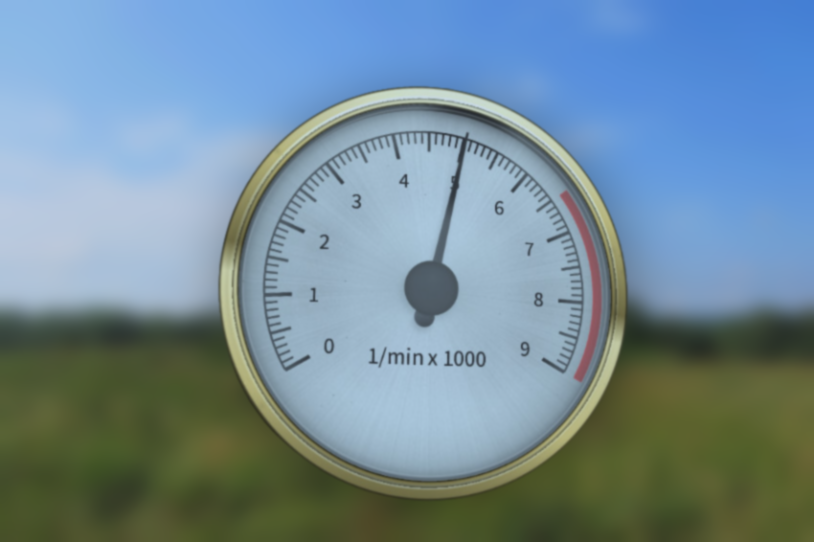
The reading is 5000 rpm
